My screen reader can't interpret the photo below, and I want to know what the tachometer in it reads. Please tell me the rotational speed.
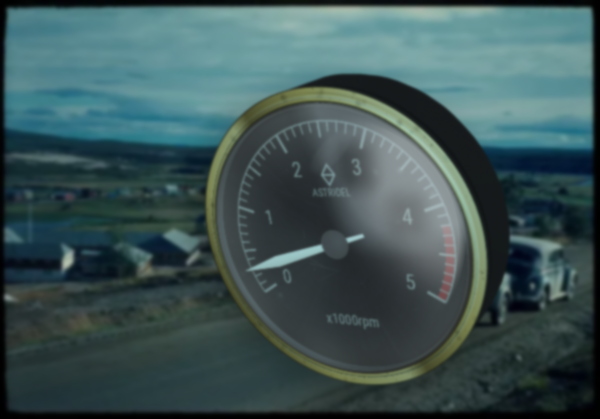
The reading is 300 rpm
